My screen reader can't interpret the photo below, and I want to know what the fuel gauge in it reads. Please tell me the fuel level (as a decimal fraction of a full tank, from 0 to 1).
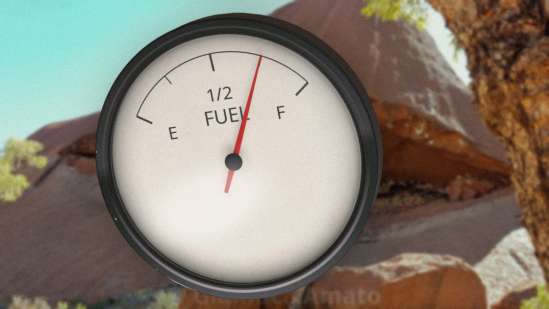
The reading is 0.75
